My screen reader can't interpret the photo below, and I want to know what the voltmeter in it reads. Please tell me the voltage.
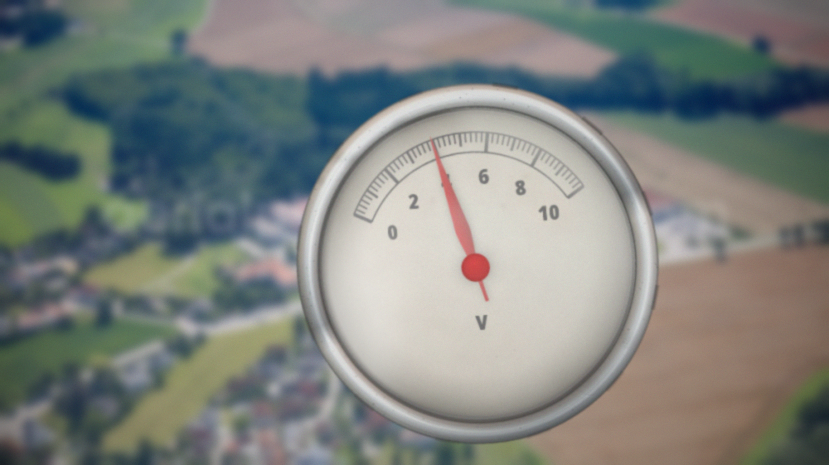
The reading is 4 V
